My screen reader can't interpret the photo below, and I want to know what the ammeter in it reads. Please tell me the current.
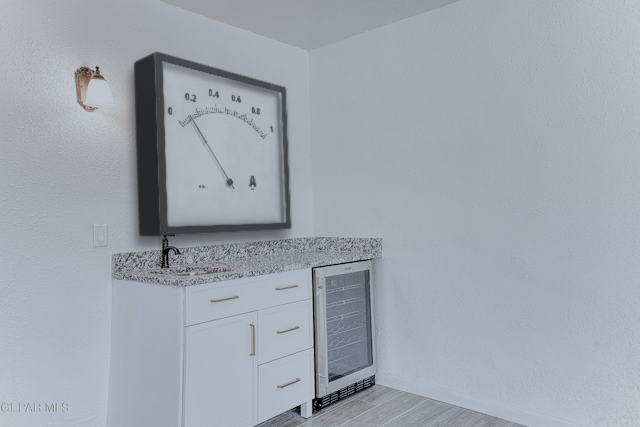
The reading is 0.1 A
